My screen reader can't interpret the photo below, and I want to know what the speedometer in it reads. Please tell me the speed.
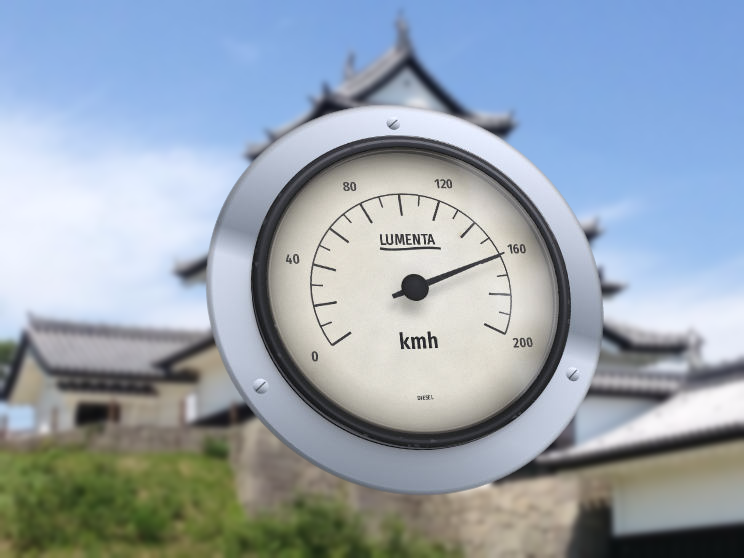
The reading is 160 km/h
